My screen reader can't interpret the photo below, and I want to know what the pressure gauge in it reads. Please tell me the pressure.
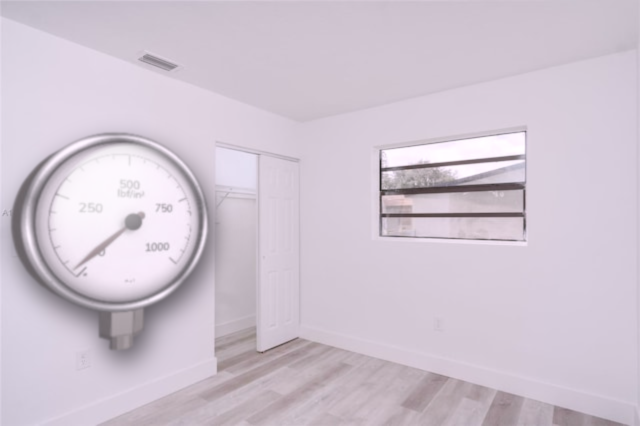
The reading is 25 psi
